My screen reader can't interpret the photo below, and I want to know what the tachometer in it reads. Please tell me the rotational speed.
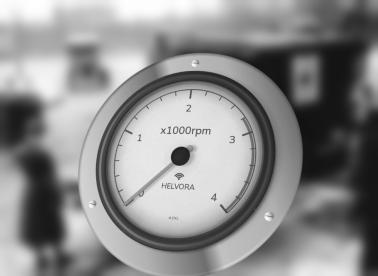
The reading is 0 rpm
